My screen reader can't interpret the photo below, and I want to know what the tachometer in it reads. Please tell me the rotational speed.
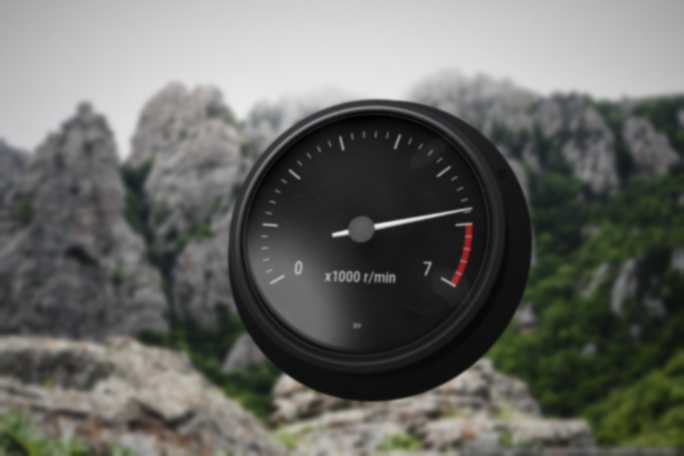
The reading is 5800 rpm
